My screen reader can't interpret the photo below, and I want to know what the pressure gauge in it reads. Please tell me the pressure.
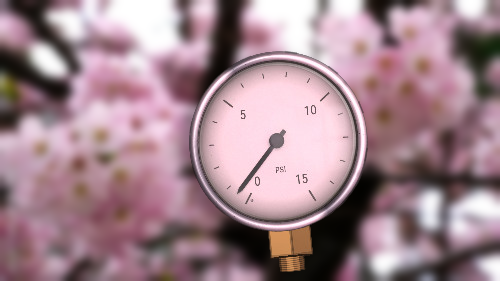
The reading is 0.5 psi
